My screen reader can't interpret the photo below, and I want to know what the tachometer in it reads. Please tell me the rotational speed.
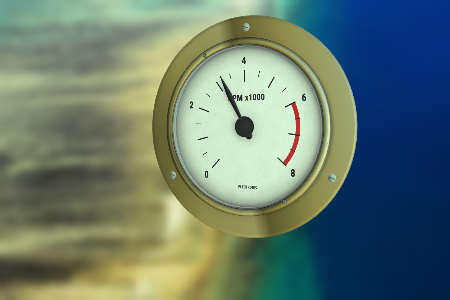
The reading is 3250 rpm
